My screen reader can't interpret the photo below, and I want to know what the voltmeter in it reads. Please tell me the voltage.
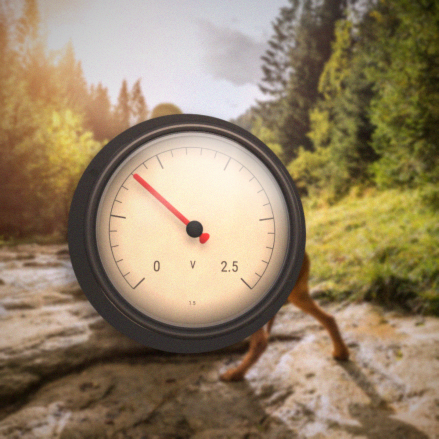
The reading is 0.8 V
